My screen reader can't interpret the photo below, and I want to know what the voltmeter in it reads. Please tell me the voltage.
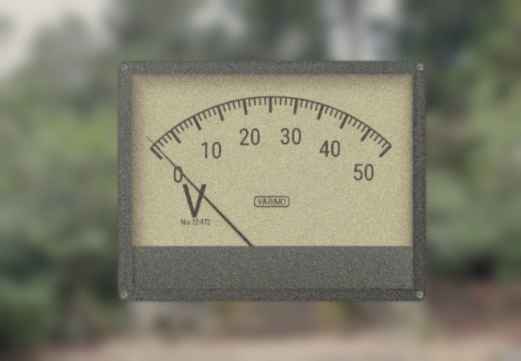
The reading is 1 V
